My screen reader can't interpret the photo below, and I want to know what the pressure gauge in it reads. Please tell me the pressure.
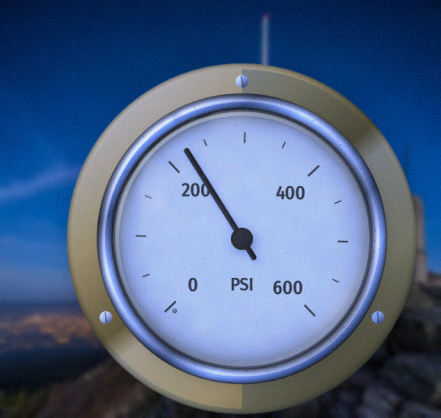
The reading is 225 psi
